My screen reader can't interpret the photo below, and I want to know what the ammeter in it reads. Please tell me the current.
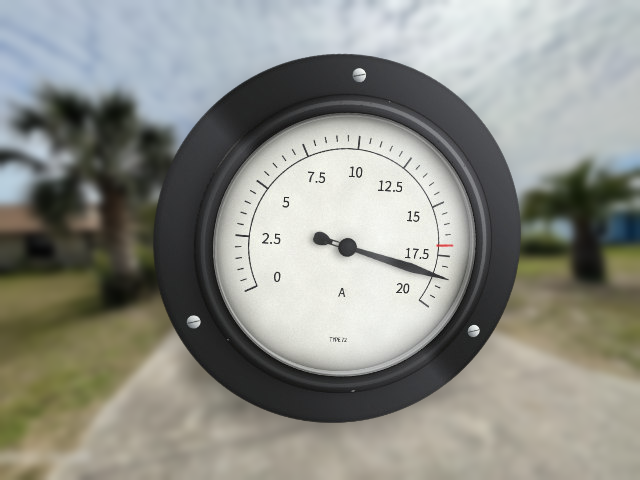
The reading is 18.5 A
